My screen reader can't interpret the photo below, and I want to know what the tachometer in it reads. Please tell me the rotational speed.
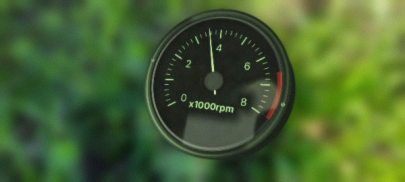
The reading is 3600 rpm
